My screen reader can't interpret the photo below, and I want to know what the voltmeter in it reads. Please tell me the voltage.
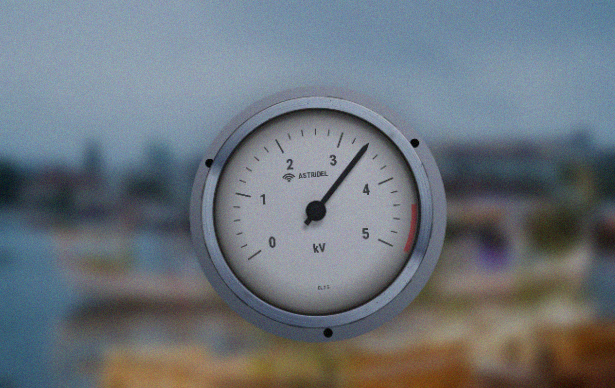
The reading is 3.4 kV
